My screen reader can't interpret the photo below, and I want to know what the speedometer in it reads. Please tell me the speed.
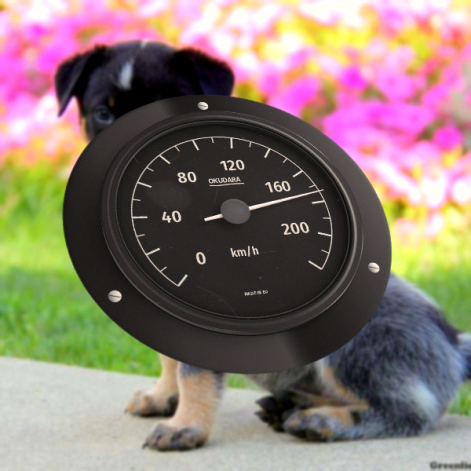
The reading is 175 km/h
